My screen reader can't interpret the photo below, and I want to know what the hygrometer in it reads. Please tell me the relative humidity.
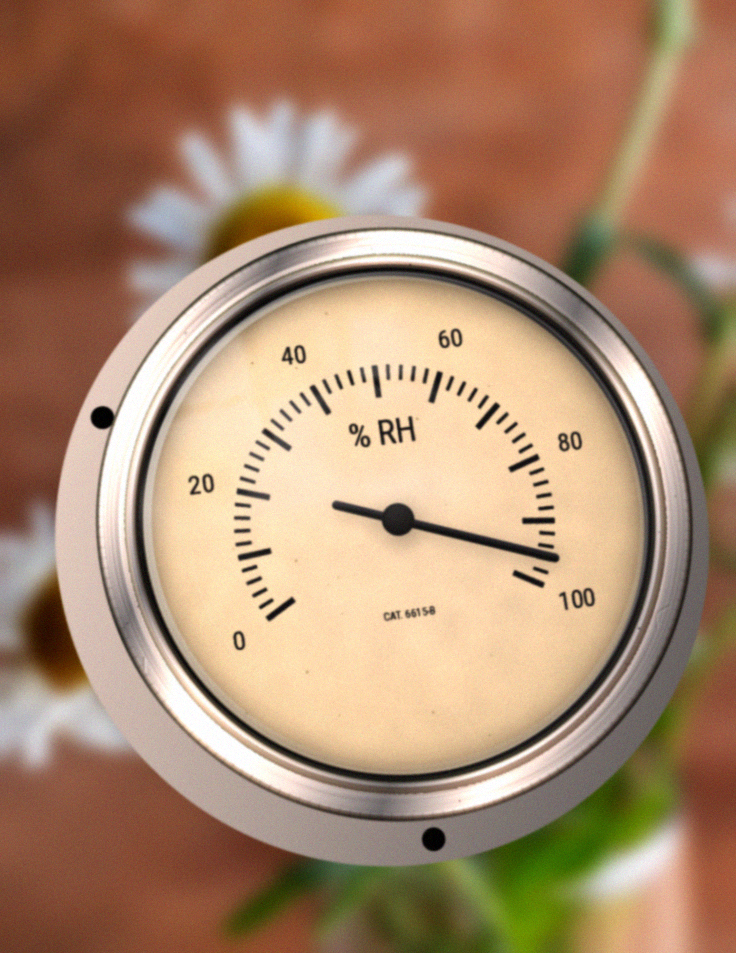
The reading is 96 %
